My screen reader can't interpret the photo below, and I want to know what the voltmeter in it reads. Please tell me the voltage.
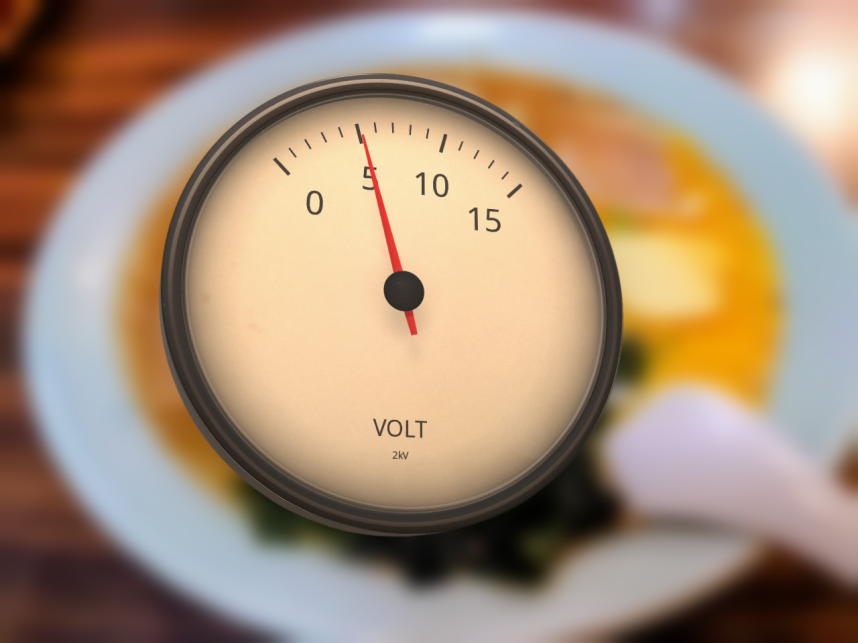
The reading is 5 V
